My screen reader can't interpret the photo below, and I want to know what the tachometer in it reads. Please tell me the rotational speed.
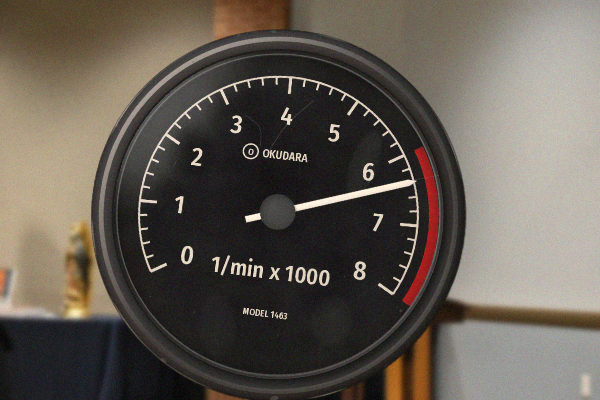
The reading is 6400 rpm
